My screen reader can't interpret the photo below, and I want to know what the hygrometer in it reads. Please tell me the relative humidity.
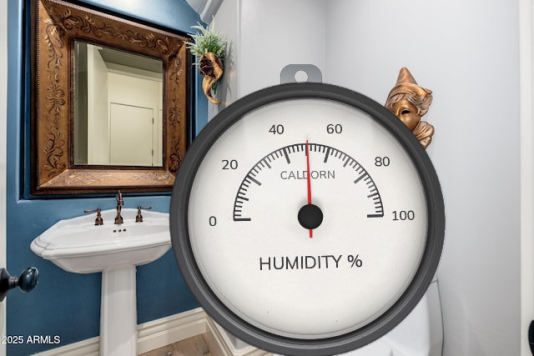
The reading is 50 %
